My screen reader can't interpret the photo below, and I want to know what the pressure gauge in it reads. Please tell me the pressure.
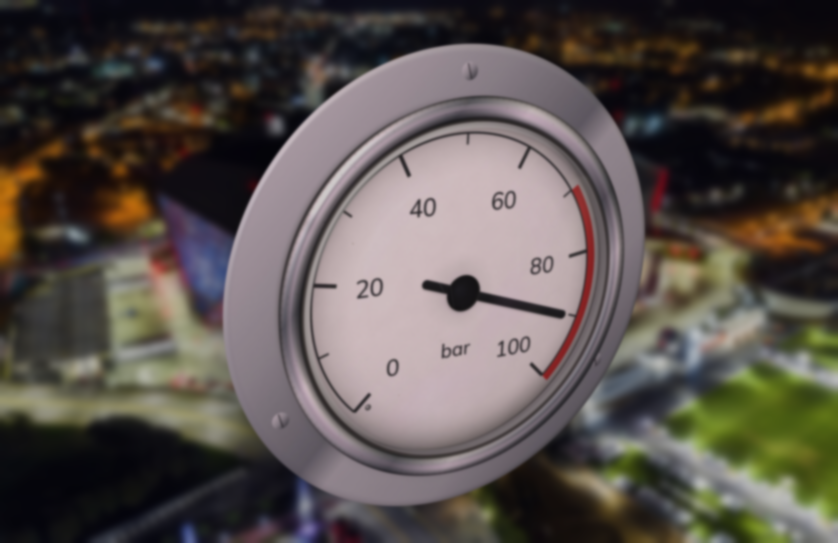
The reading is 90 bar
